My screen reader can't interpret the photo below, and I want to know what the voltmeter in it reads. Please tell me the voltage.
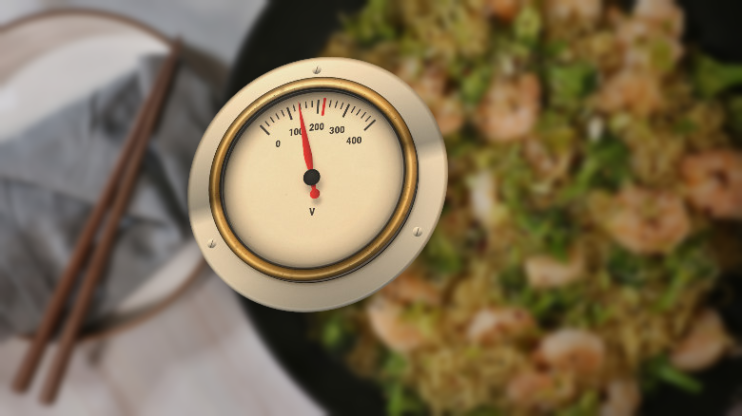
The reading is 140 V
